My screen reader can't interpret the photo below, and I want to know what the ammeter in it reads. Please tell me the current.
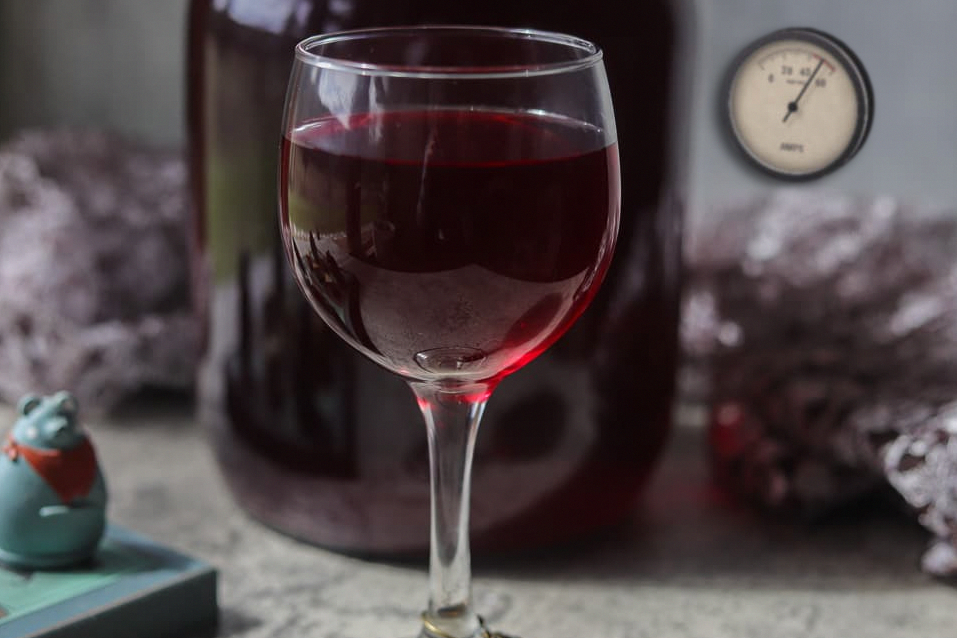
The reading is 50 A
